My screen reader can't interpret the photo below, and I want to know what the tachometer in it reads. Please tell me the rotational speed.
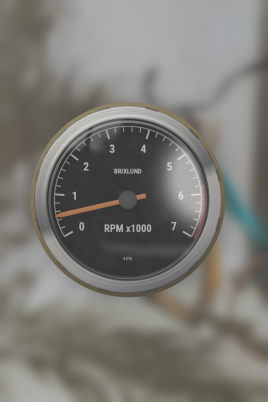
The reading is 500 rpm
